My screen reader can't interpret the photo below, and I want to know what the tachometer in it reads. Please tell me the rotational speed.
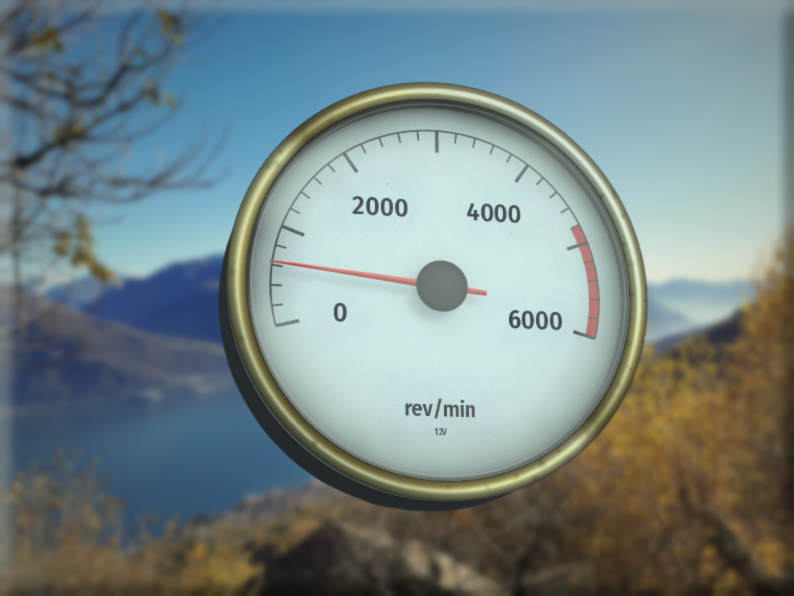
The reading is 600 rpm
